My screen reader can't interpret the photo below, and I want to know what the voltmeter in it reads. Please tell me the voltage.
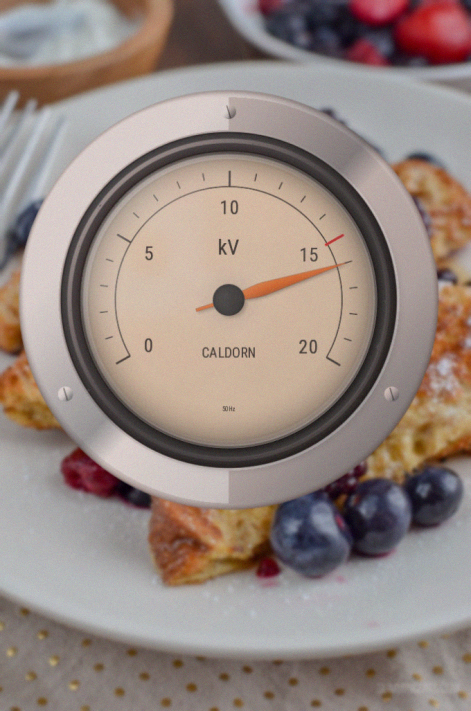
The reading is 16 kV
